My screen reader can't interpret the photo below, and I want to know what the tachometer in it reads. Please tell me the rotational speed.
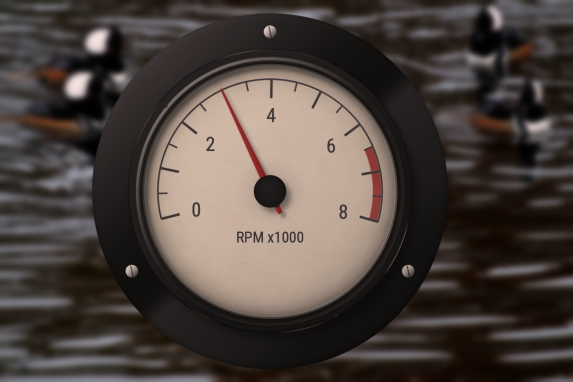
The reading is 3000 rpm
